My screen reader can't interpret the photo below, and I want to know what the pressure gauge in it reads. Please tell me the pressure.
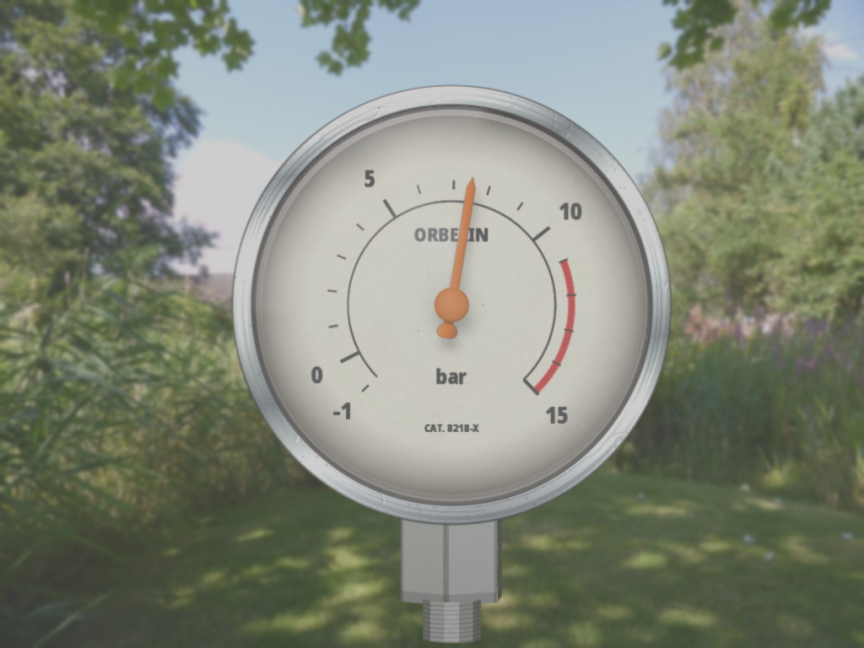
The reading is 7.5 bar
